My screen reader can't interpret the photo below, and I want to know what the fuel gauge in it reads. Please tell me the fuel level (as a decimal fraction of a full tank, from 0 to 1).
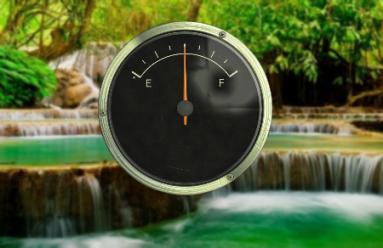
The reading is 0.5
